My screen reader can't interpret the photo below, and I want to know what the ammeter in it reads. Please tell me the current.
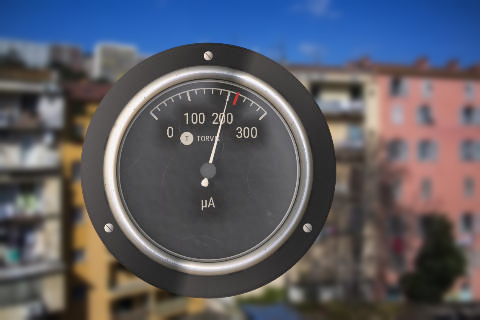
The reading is 200 µA
